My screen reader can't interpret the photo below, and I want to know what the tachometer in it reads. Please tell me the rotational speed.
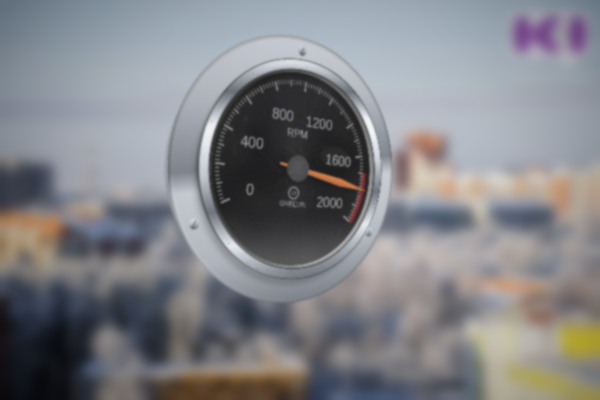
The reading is 1800 rpm
